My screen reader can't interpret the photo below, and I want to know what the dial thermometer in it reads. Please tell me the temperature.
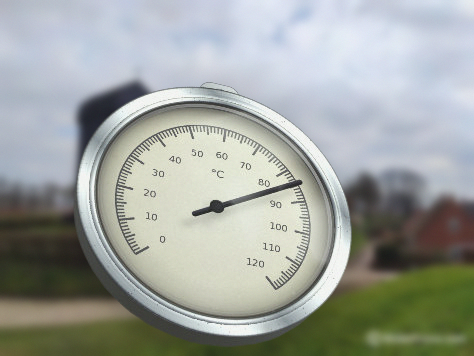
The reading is 85 °C
